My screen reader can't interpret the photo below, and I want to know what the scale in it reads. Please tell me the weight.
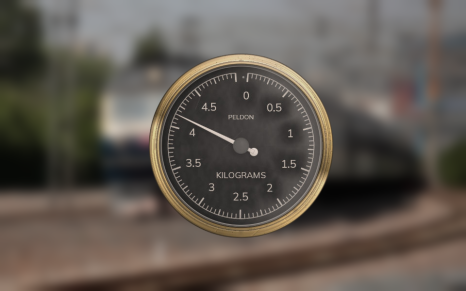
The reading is 4.15 kg
